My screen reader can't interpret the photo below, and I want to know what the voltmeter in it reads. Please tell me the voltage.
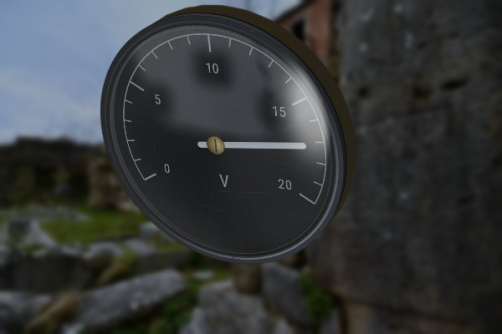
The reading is 17 V
